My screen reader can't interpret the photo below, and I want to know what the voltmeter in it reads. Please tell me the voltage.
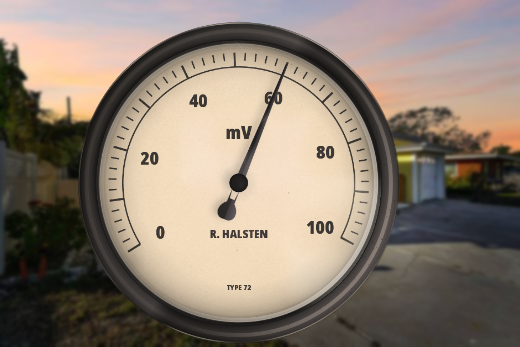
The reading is 60 mV
